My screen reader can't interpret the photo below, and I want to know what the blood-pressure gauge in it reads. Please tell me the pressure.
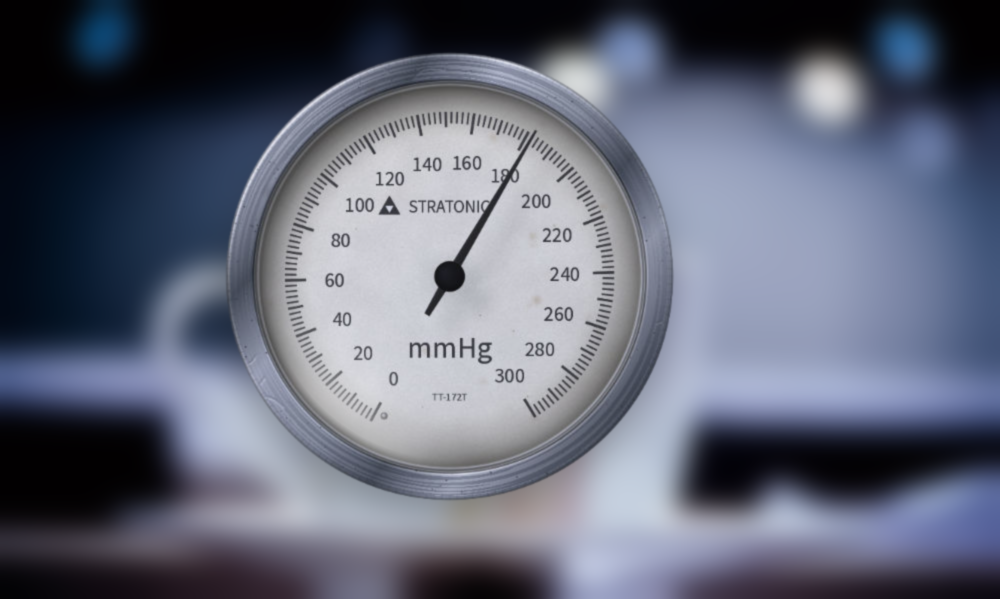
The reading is 182 mmHg
